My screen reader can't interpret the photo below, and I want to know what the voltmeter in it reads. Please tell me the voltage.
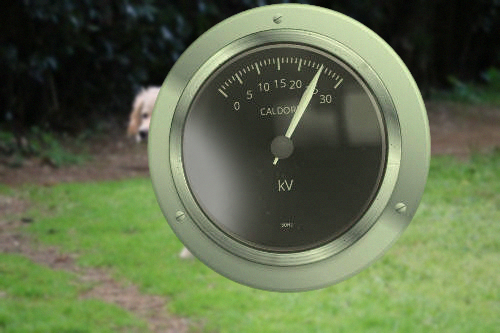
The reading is 25 kV
